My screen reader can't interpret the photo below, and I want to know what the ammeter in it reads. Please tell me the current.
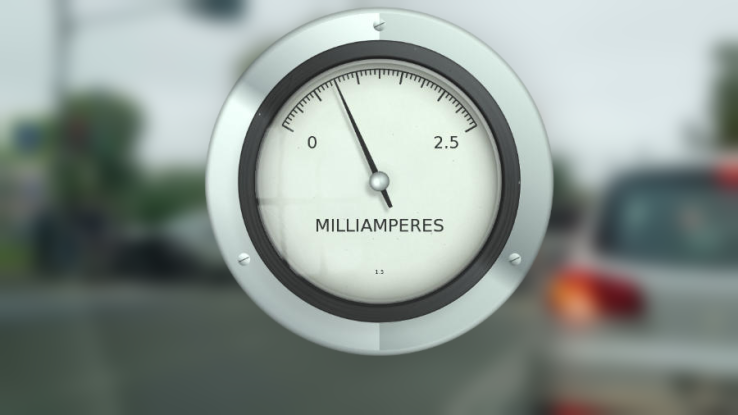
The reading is 0.75 mA
